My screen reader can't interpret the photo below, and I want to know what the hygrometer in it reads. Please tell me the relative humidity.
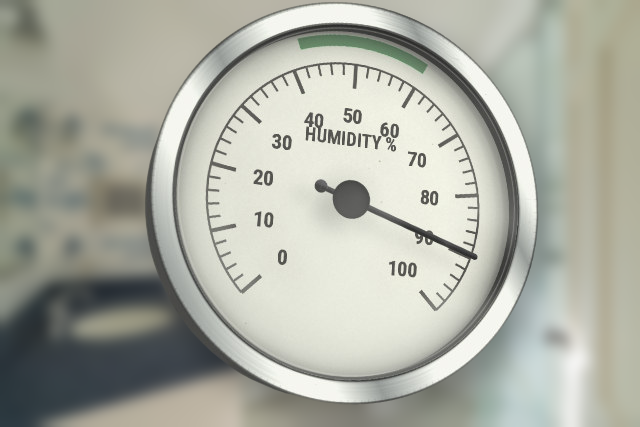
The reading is 90 %
